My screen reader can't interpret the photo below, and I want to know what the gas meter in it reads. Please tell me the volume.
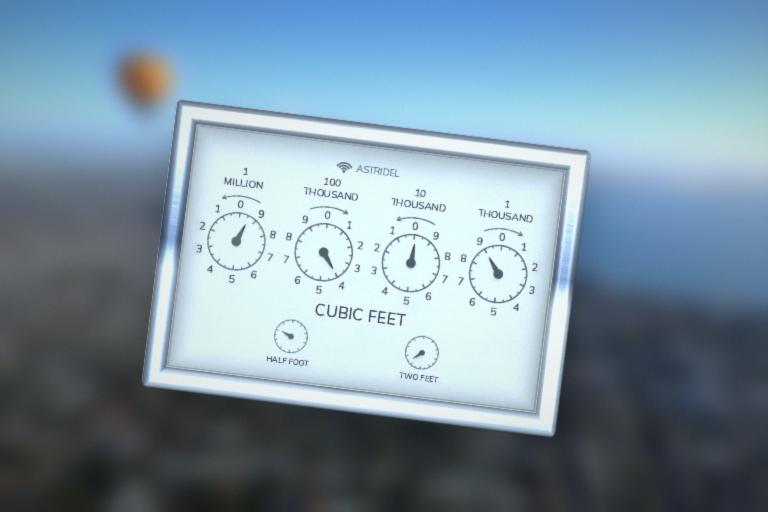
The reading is 939900 ft³
